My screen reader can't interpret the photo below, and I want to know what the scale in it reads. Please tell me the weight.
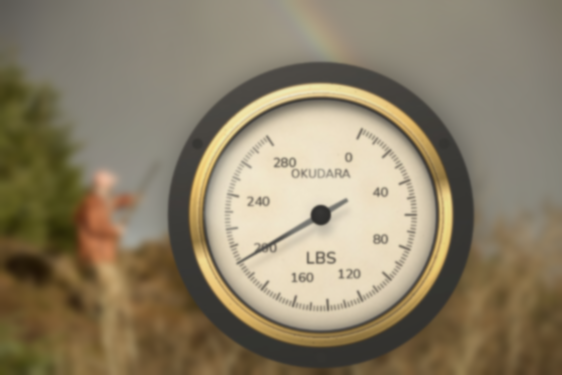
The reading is 200 lb
